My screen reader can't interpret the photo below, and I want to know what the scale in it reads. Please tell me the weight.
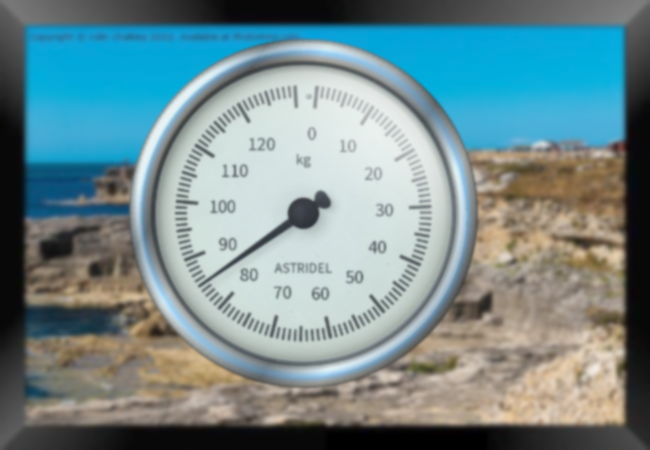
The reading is 85 kg
